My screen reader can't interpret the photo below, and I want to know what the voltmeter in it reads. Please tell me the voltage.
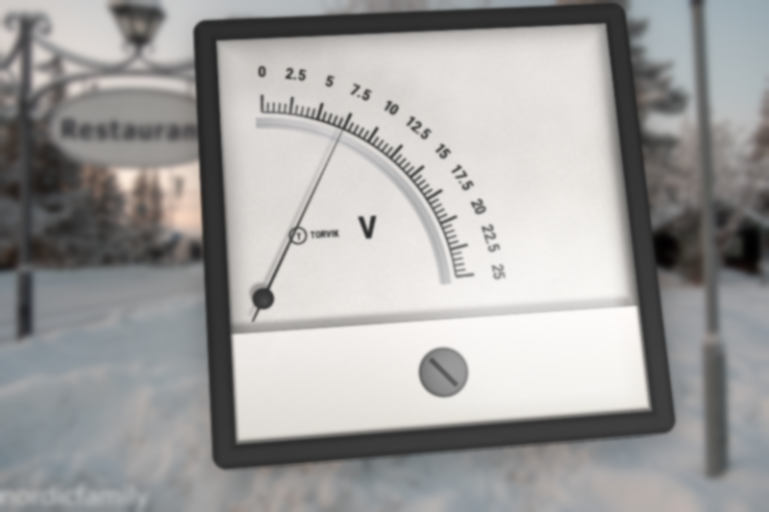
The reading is 7.5 V
